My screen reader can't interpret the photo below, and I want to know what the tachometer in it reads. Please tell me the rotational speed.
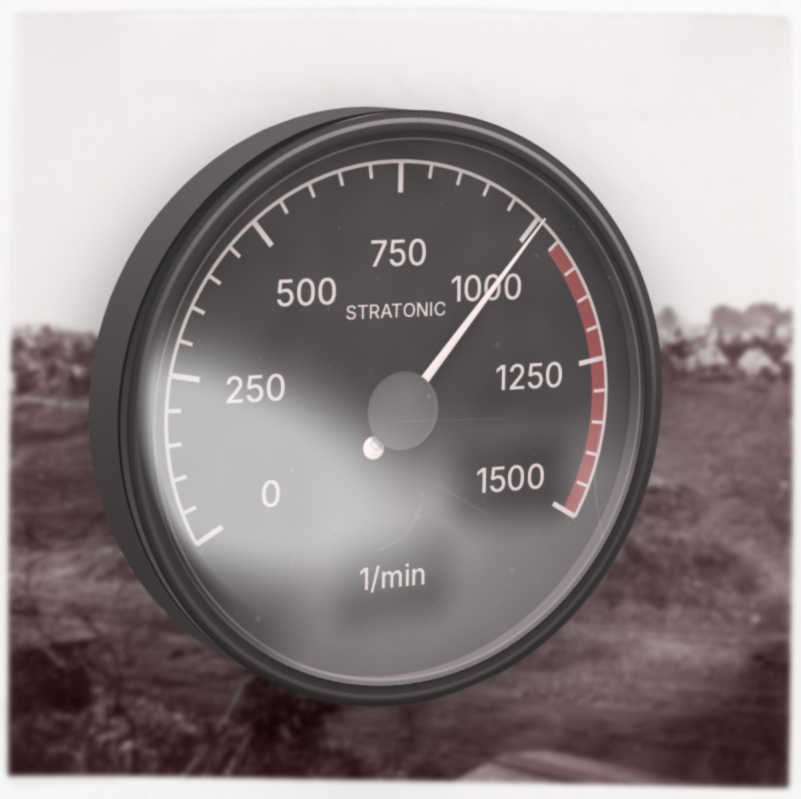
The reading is 1000 rpm
